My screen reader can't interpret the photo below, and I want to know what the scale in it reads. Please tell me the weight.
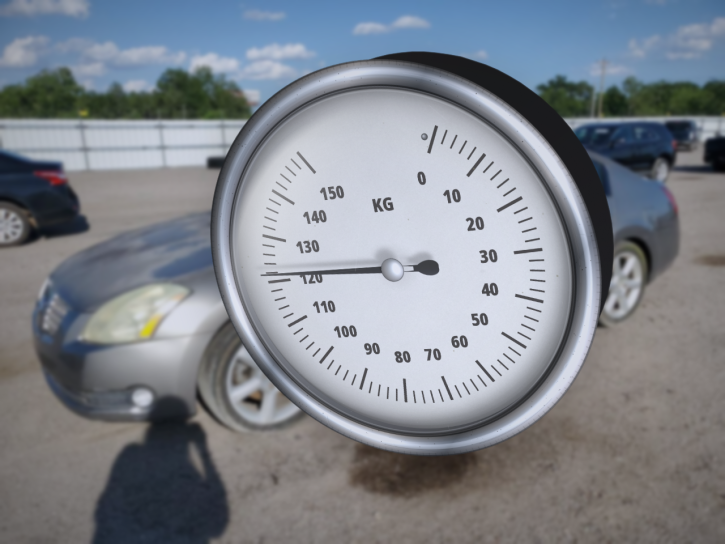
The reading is 122 kg
